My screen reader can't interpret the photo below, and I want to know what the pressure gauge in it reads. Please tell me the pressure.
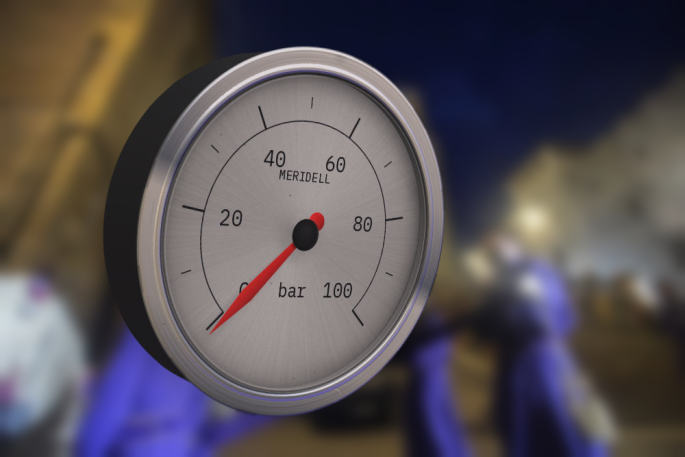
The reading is 0 bar
